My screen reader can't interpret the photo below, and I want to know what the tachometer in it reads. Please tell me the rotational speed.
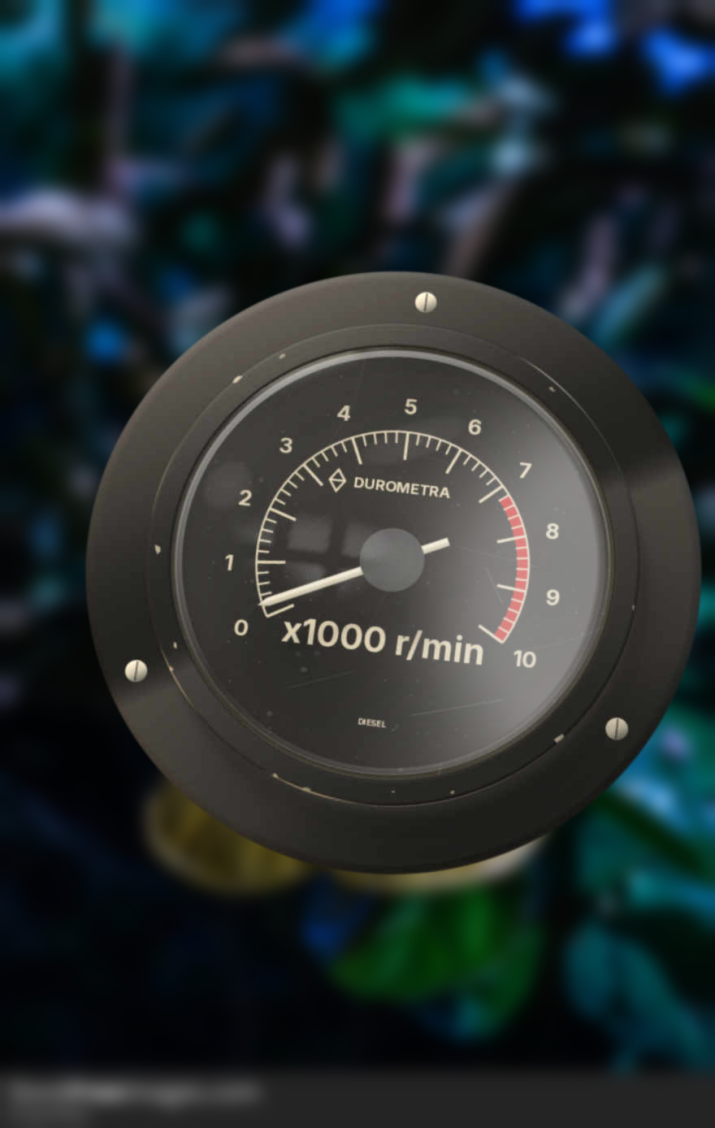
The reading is 200 rpm
